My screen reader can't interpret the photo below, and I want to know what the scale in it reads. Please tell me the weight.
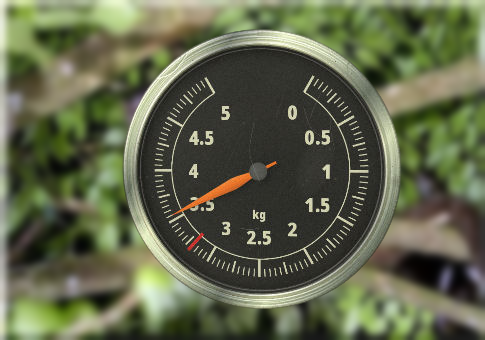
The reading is 3.55 kg
